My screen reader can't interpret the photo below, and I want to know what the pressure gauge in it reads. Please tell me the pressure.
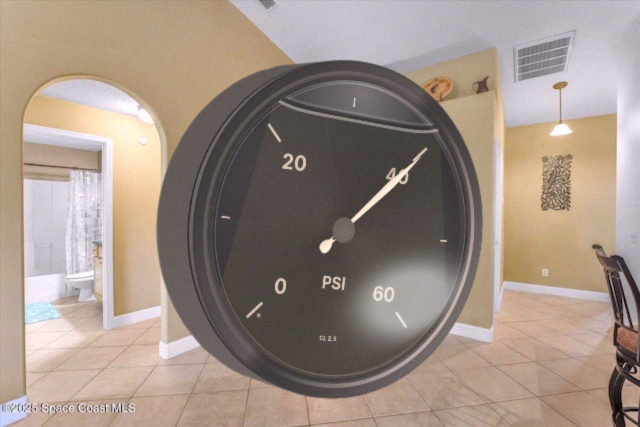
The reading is 40 psi
